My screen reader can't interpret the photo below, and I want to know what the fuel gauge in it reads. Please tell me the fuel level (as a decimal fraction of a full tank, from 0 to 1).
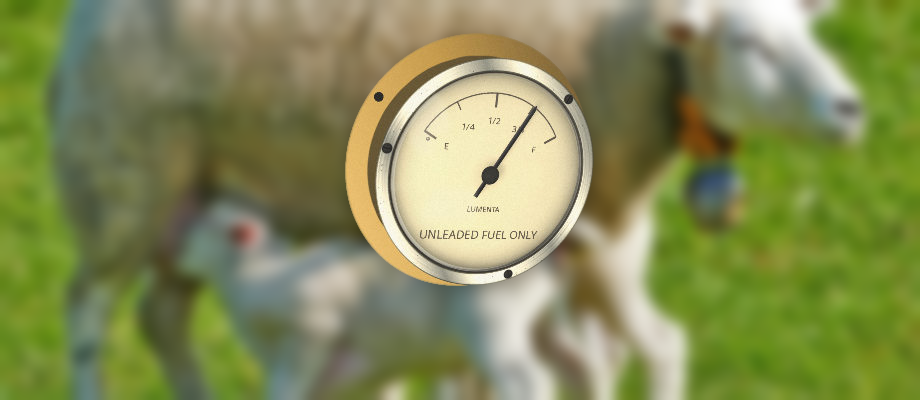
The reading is 0.75
